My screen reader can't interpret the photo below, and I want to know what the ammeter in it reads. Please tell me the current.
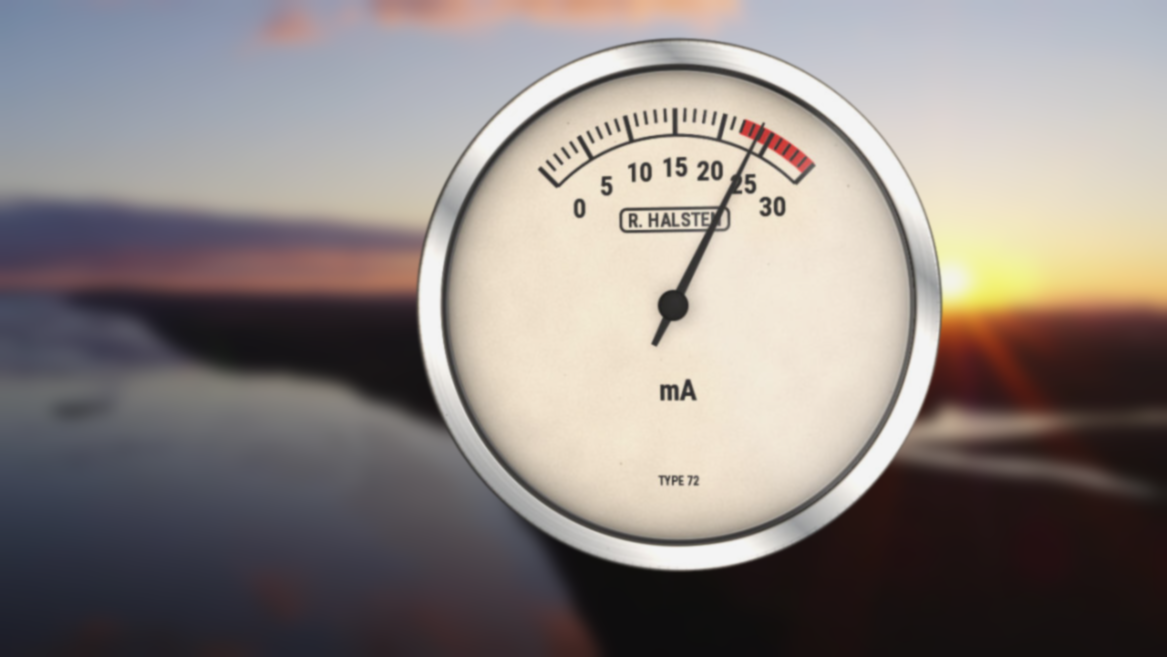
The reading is 24 mA
